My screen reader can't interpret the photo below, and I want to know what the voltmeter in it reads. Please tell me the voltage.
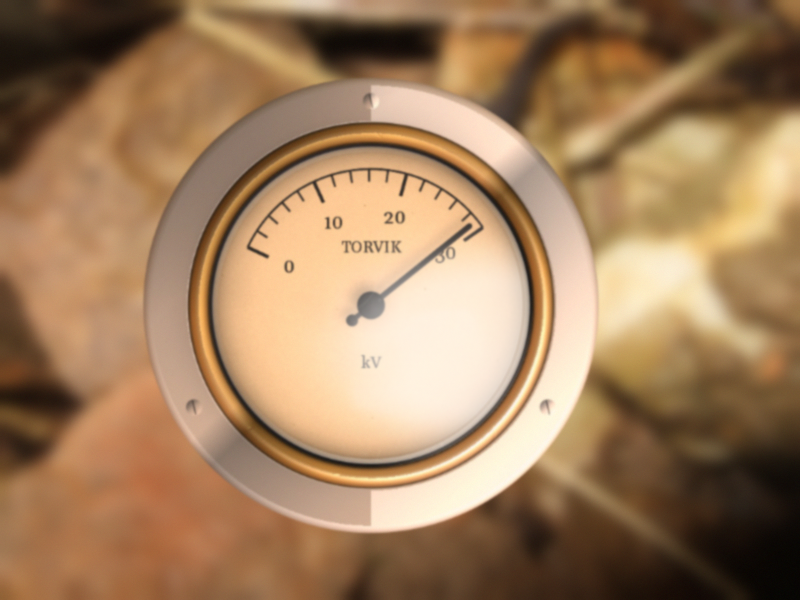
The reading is 29 kV
